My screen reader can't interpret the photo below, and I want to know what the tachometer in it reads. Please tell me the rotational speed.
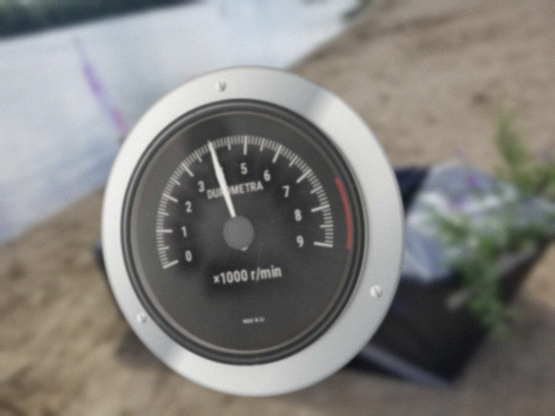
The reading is 4000 rpm
